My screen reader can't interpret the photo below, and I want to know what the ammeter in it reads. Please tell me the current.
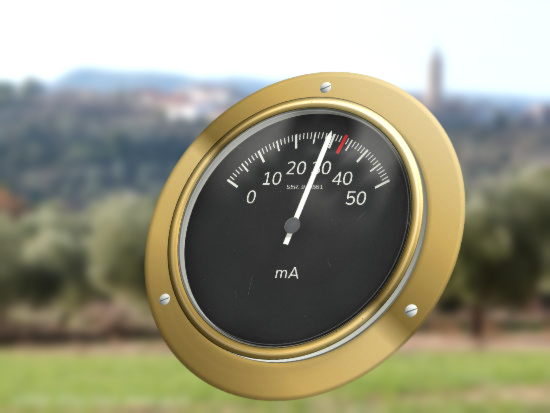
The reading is 30 mA
